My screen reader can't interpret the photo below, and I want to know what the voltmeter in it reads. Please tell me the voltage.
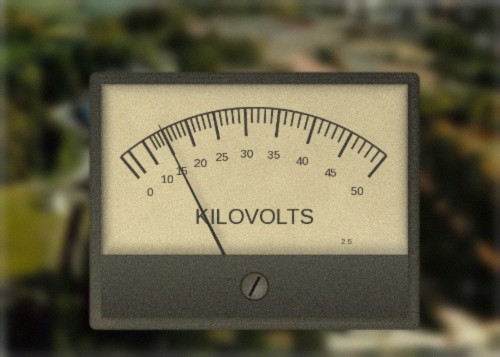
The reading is 15 kV
